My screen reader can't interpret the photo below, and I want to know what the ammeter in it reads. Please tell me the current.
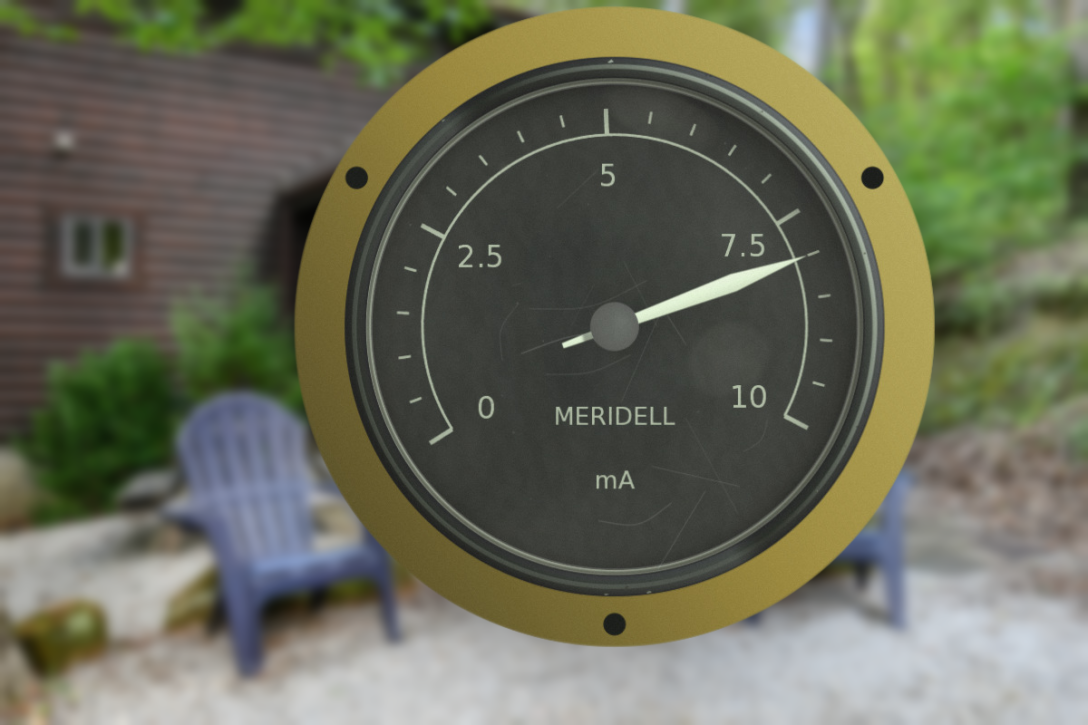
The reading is 8 mA
